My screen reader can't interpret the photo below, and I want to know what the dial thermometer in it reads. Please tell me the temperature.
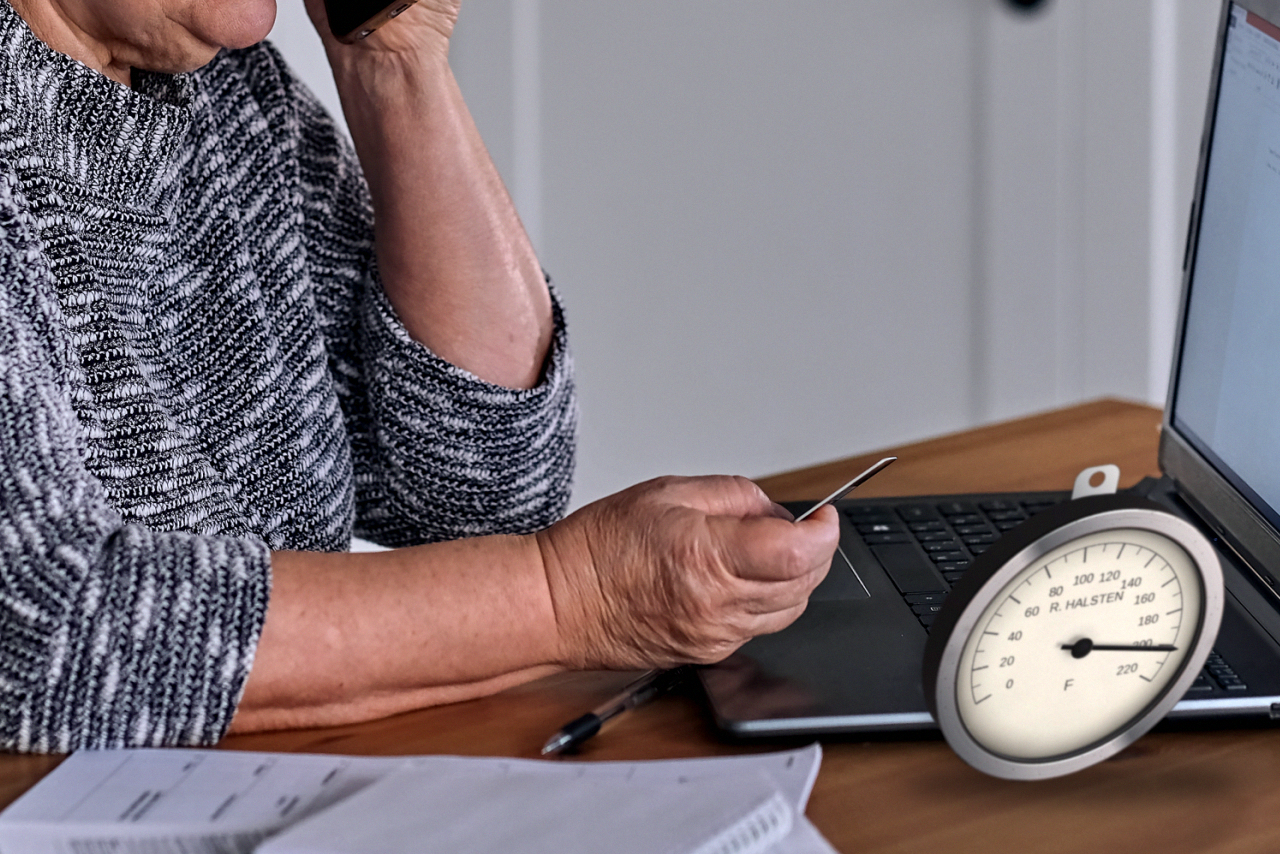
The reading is 200 °F
